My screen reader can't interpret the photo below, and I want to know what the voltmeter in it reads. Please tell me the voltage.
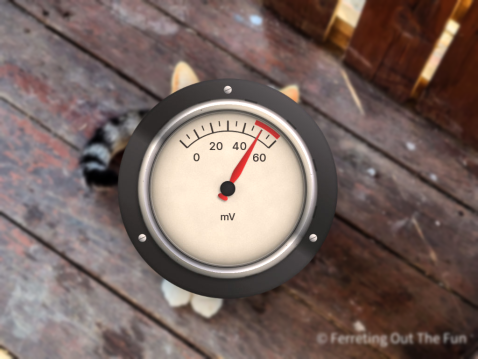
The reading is 50 mV
